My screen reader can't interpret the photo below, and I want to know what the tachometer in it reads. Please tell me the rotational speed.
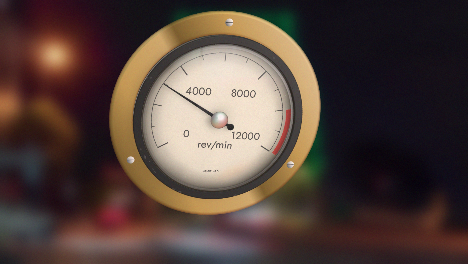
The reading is 3000 rpm
